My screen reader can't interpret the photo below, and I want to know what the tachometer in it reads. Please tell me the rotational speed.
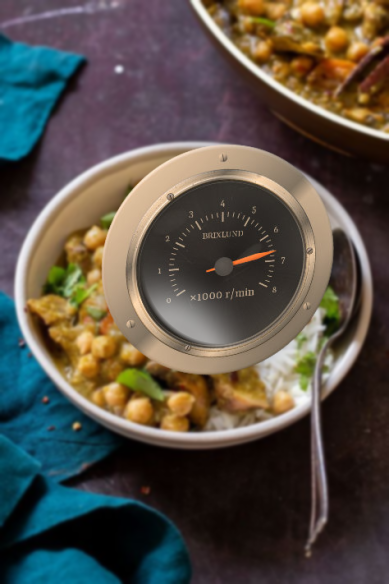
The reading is 6600 rpm
